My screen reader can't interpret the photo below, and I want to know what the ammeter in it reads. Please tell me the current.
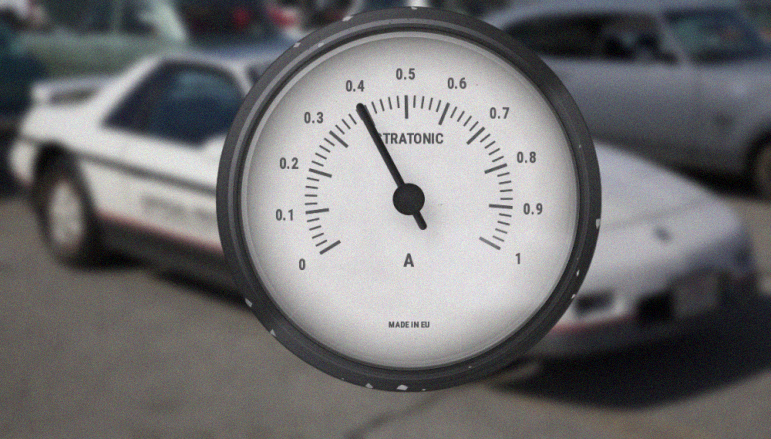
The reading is 0.39 A
